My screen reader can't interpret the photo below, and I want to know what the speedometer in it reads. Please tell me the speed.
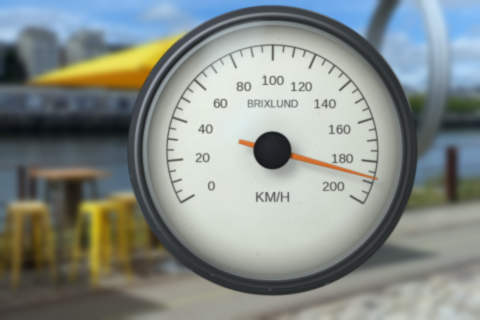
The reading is 187.5 km/h
